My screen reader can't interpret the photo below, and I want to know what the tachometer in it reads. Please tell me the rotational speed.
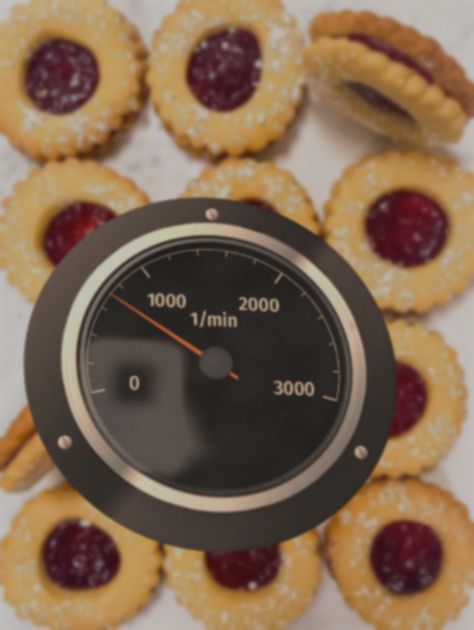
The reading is 700 rpm
